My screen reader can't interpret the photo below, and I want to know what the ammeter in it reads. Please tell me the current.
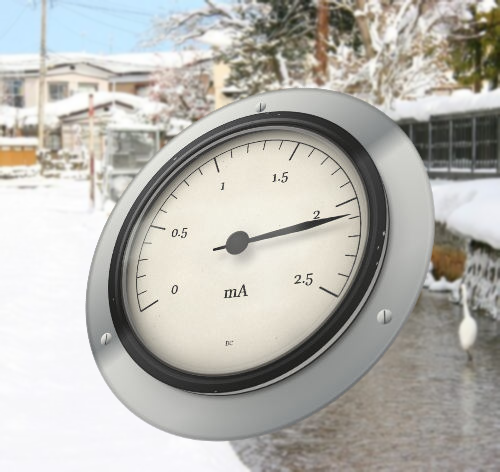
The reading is 2.1 mA
